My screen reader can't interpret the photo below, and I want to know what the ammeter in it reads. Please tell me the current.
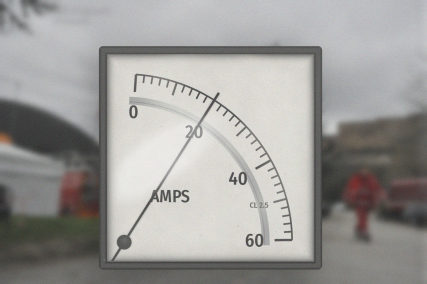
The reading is 20 A
